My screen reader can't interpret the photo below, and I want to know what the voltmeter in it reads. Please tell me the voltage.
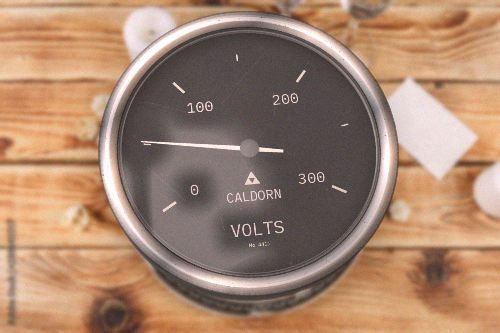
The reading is 50 V
